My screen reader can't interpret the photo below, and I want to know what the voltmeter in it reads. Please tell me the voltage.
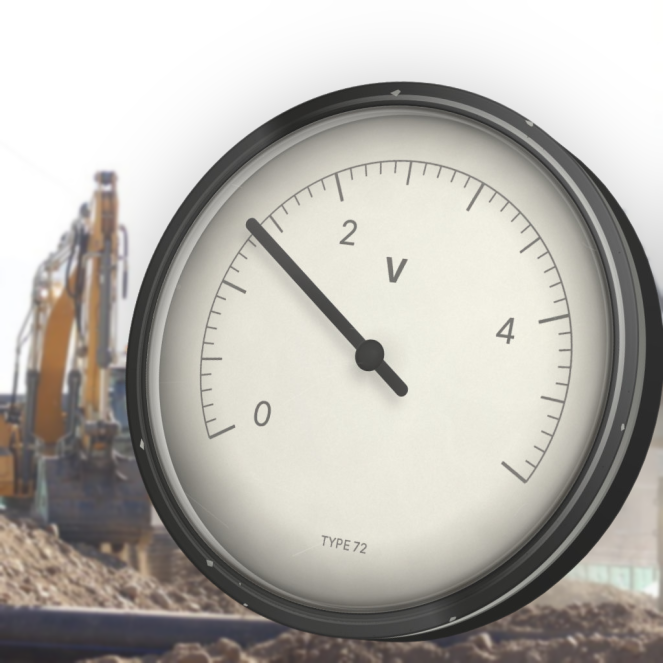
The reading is 1.4 V
